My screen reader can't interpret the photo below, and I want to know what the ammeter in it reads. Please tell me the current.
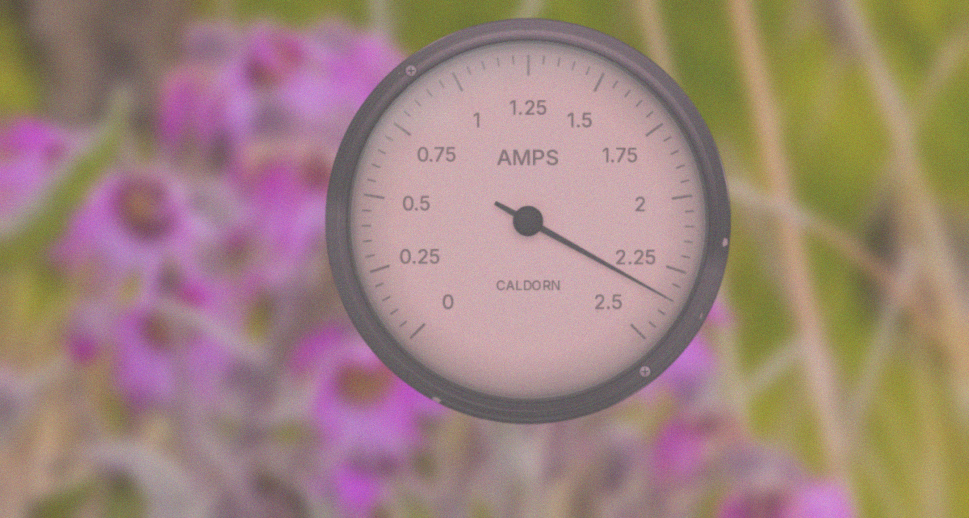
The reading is 2.35 A
